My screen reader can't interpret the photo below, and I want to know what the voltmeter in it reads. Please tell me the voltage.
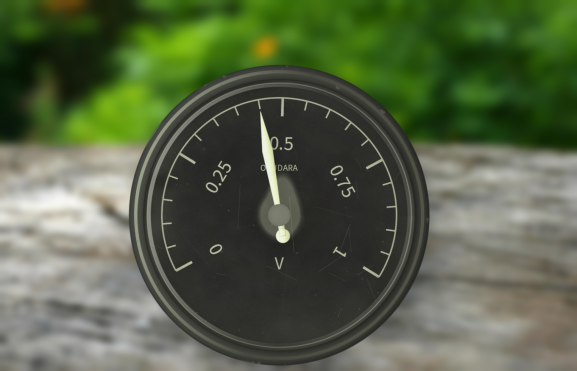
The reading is 0.45 V
